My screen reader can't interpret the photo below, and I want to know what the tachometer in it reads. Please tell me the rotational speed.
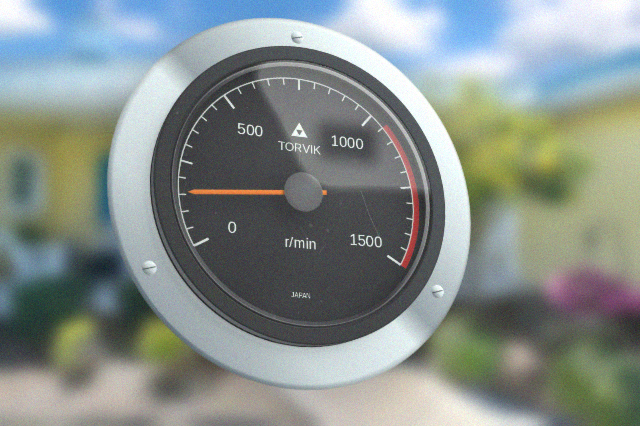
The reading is 150 rpm
